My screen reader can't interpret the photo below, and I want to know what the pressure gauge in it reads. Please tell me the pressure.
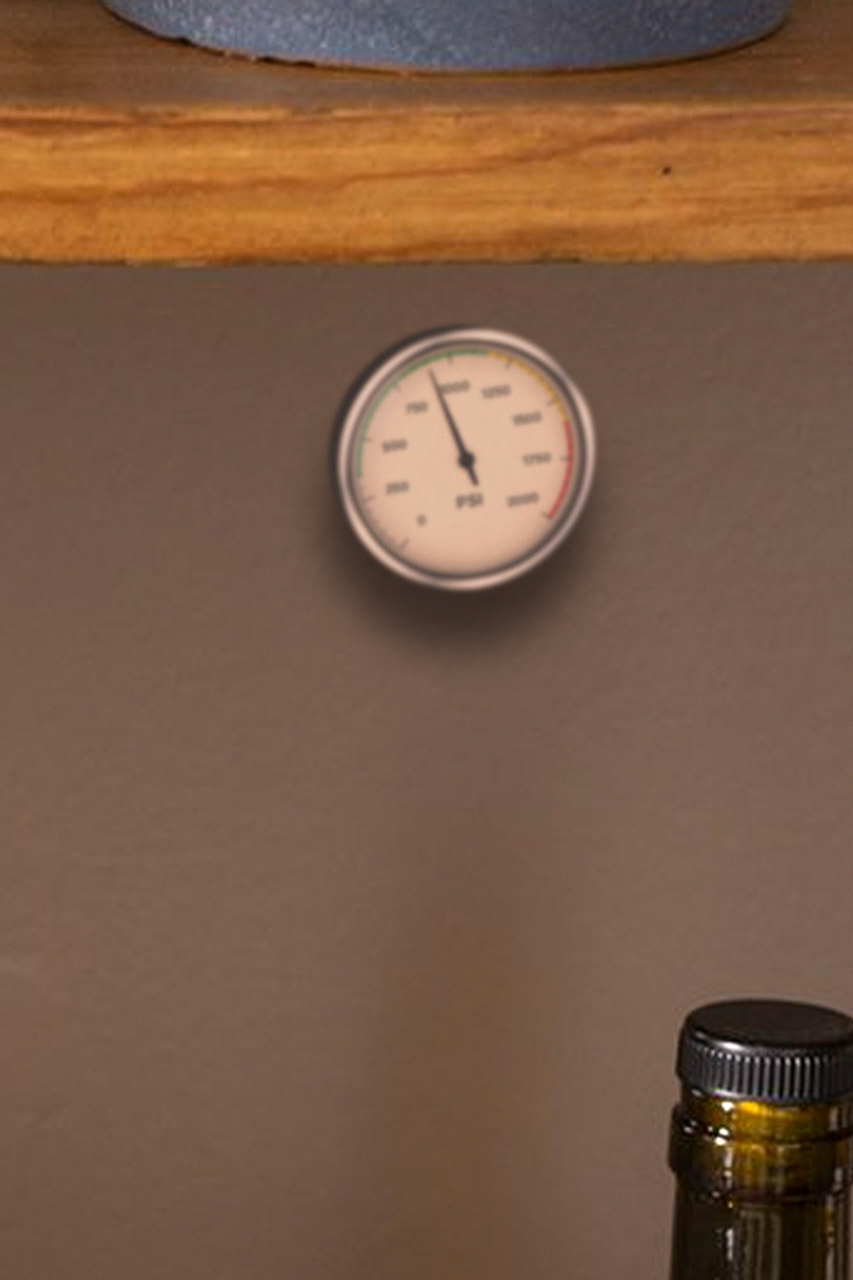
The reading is 900 psi
